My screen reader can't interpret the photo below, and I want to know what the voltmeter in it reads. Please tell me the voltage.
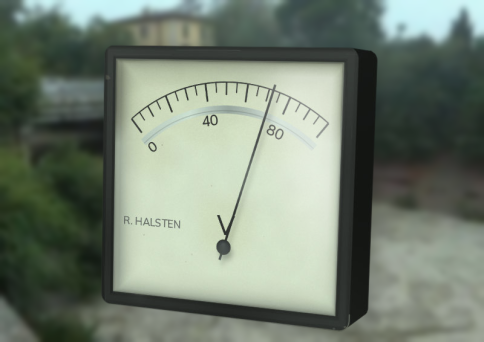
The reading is 72.5 V
